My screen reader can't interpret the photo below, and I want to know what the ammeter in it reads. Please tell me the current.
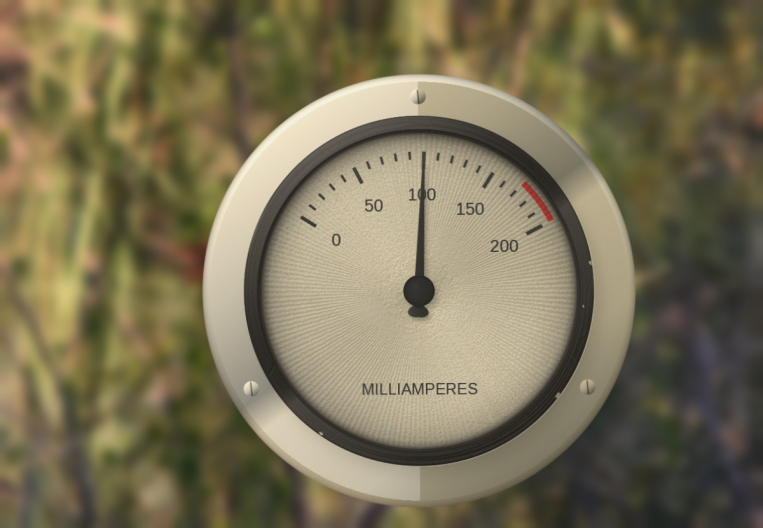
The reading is 100 mA
